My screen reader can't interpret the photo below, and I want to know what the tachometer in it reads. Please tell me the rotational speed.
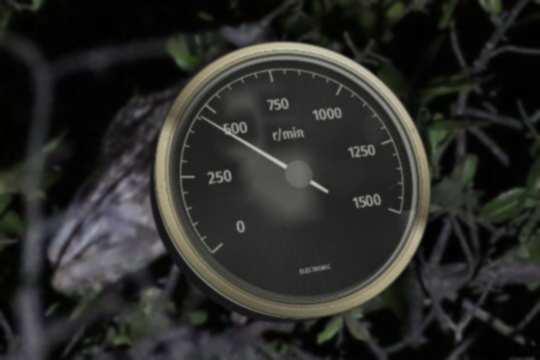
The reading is 450 rpm
